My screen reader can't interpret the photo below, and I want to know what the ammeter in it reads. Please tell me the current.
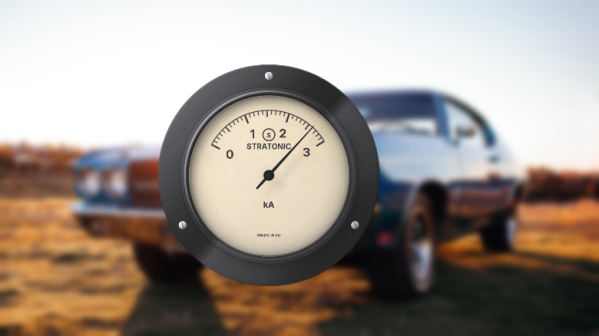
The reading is 2.6 kA
